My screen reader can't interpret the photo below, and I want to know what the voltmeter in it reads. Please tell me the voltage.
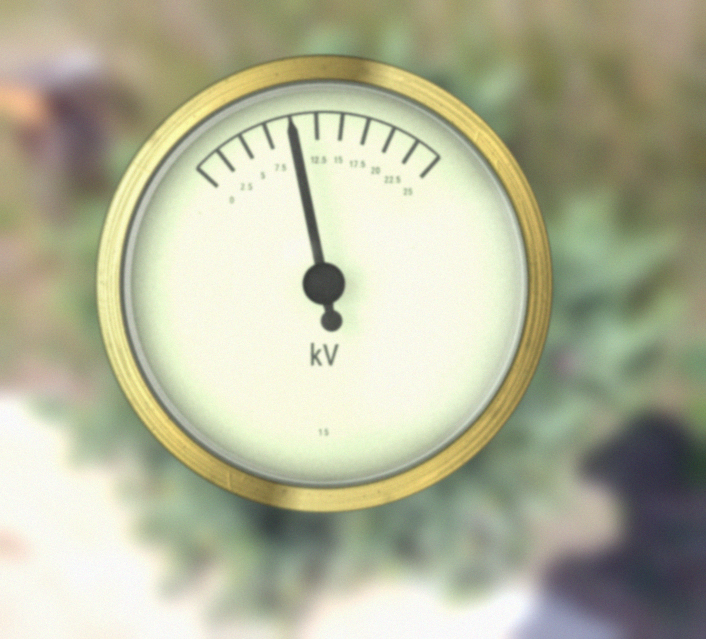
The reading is 10 kV
